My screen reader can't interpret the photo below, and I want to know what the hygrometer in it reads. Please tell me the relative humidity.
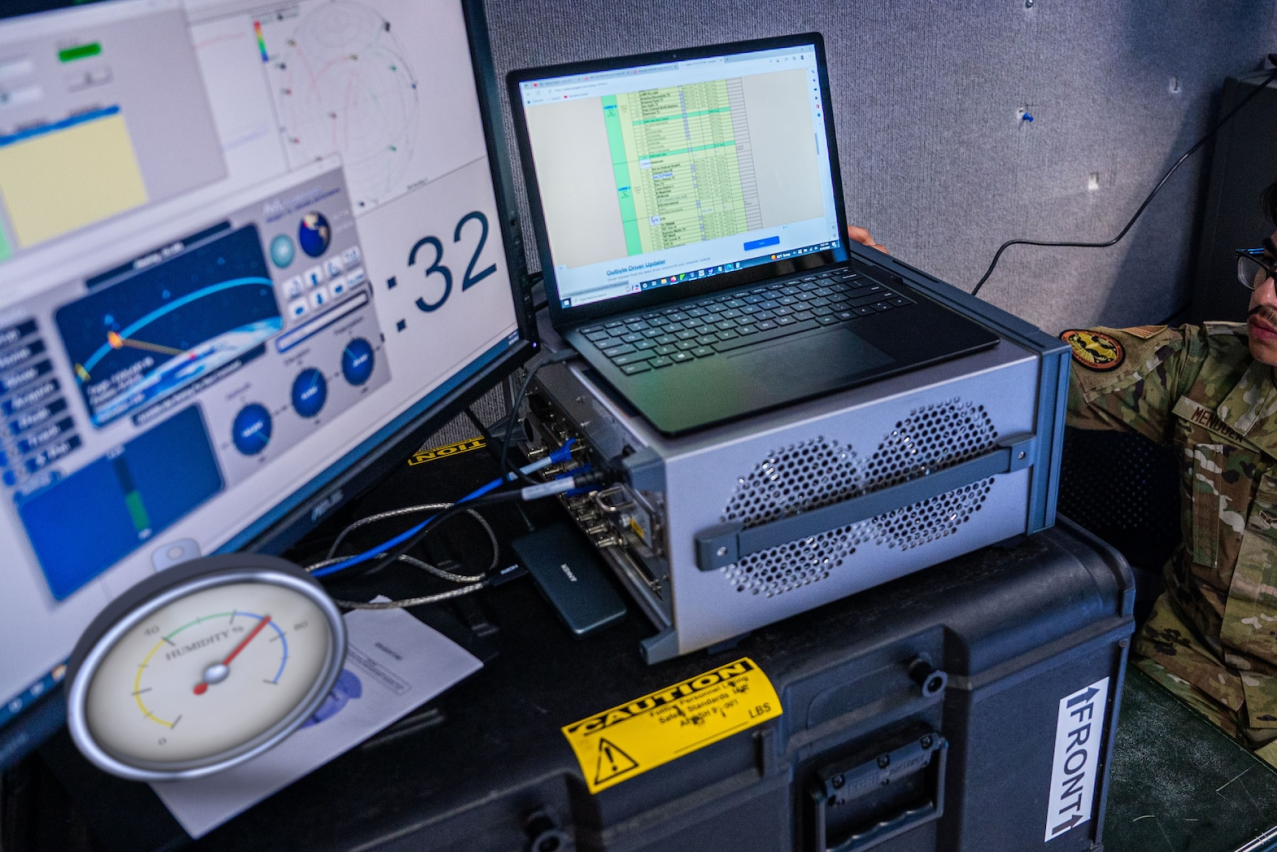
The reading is 70 %
